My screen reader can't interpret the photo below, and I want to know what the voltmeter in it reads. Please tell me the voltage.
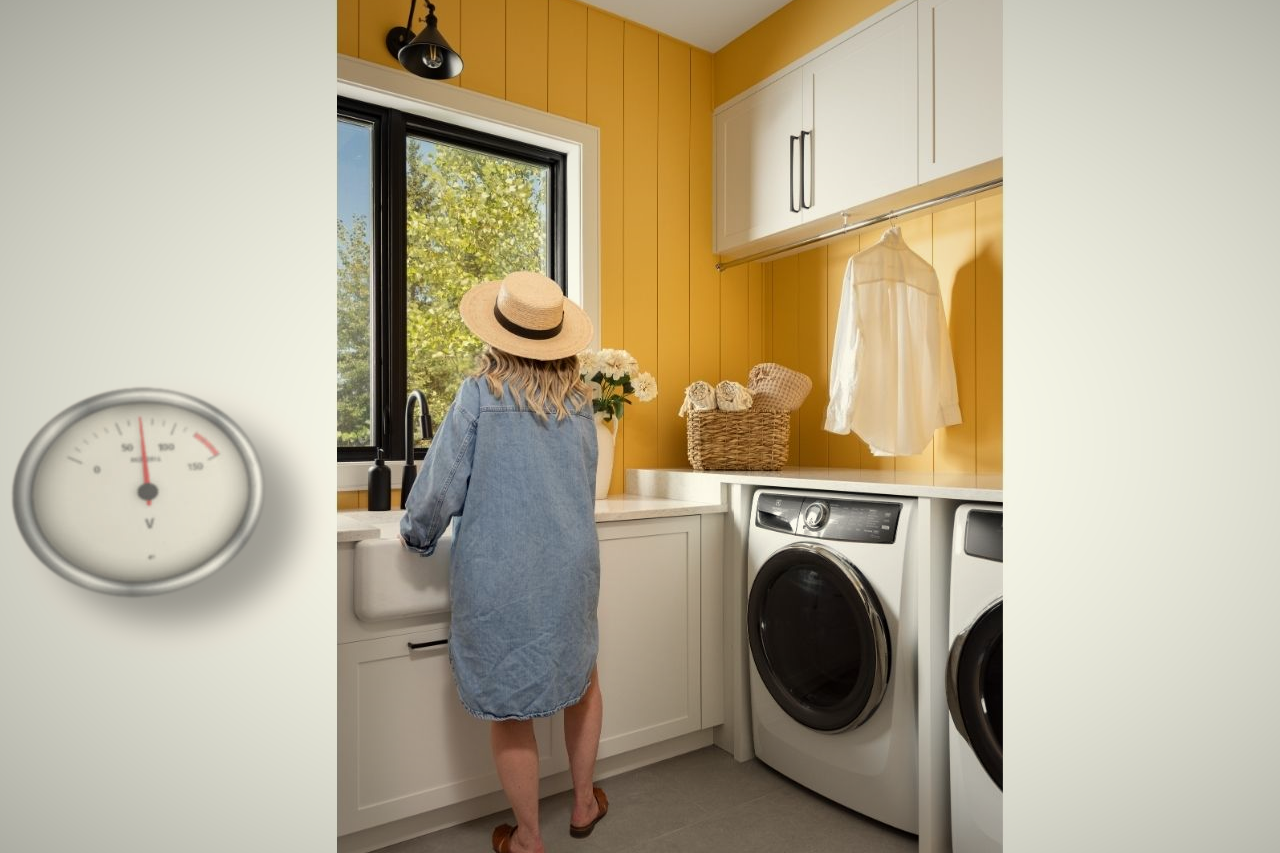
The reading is 70 V
